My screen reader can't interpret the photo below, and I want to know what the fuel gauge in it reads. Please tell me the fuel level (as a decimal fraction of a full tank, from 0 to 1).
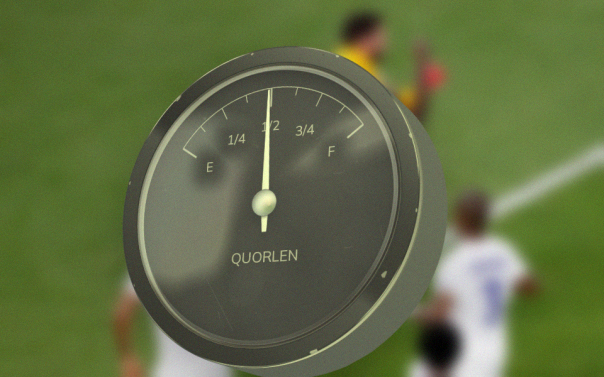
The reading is 0.5
